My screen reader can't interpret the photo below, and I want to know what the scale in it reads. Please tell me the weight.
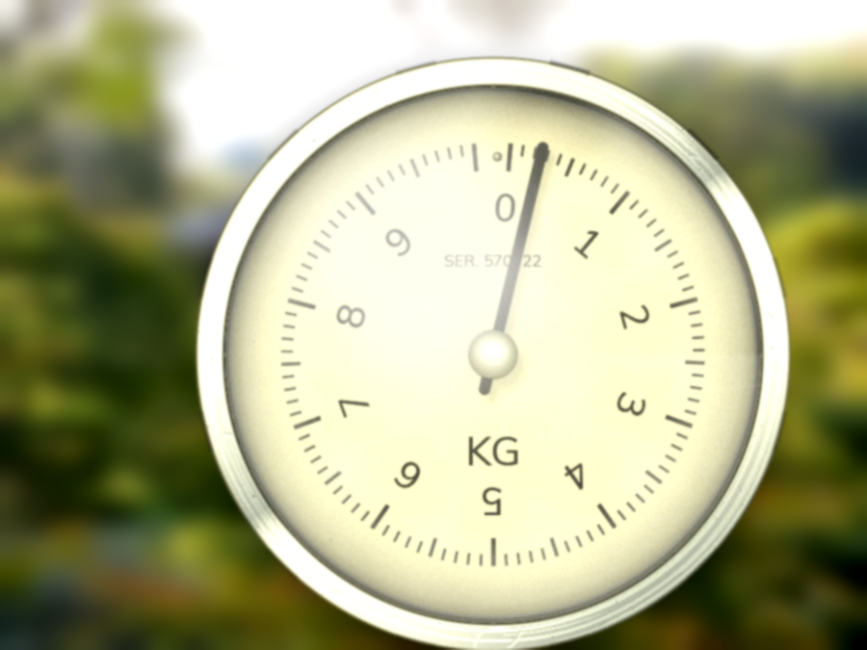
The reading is 0.25 kg
